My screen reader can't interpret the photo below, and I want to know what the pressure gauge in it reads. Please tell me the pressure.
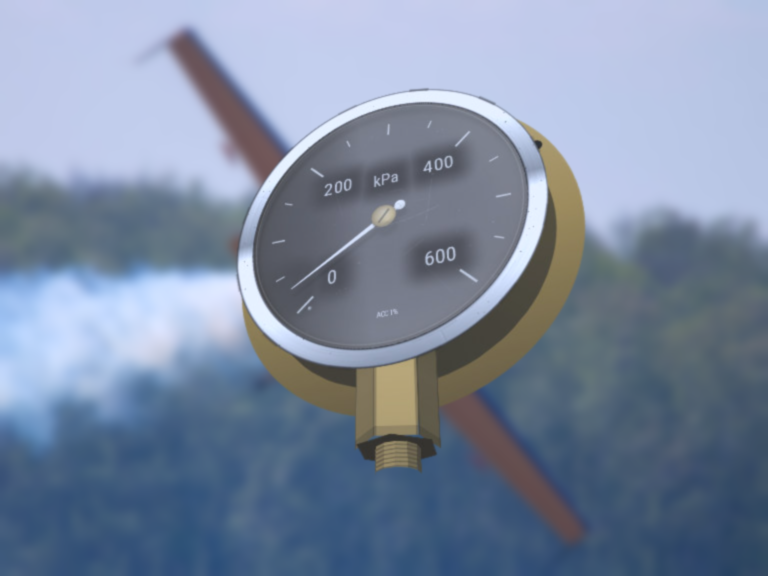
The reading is 25 kPa
